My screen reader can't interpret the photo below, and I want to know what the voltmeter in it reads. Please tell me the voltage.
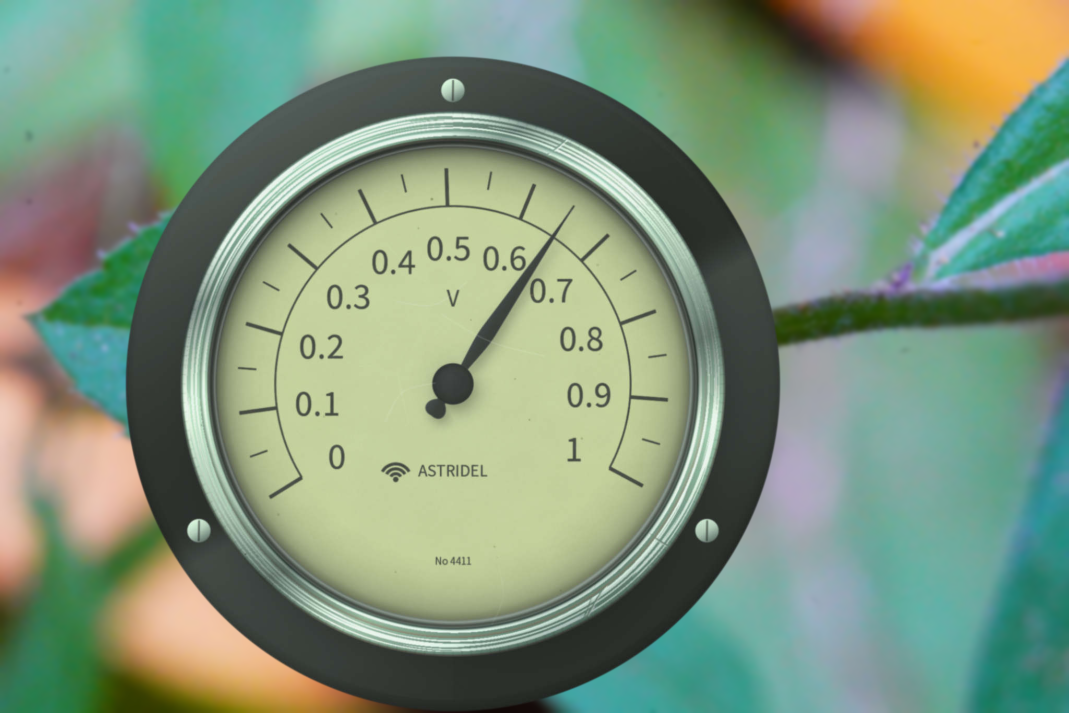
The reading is 0.65 V
